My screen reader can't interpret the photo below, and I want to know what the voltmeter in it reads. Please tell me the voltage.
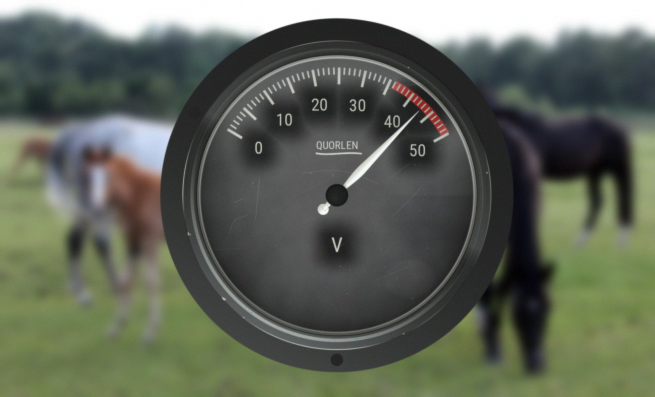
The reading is 43 V
